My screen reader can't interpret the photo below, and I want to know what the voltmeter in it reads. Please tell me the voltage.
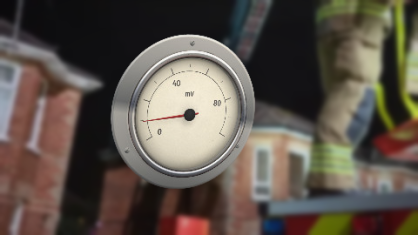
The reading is 10 mV
